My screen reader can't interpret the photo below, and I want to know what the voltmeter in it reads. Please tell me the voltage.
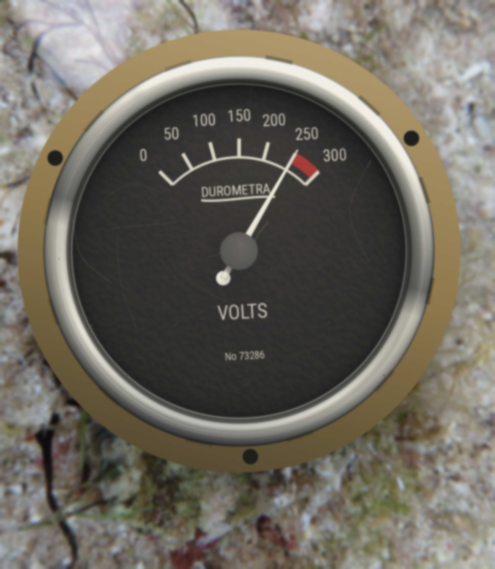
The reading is 250 V
